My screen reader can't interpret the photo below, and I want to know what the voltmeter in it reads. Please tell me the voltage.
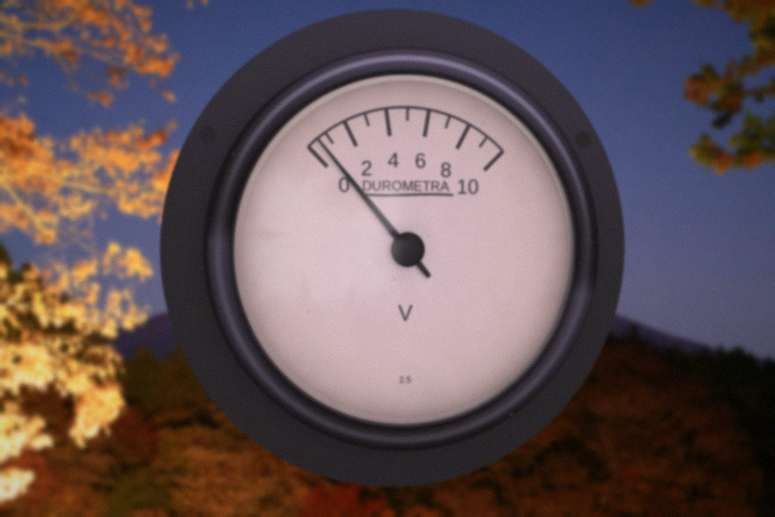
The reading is 0.5 V
